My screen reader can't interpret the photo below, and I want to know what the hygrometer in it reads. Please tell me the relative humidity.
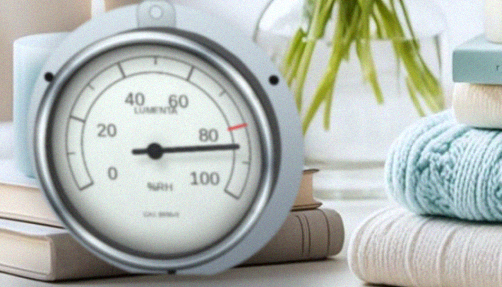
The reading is 85 %
